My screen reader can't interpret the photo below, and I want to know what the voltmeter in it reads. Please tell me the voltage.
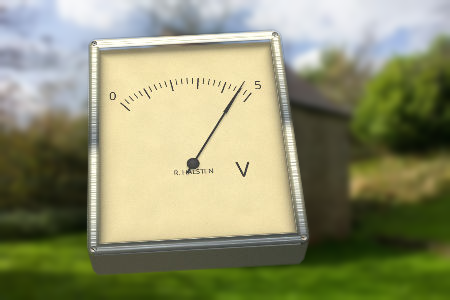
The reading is 4.6 V
